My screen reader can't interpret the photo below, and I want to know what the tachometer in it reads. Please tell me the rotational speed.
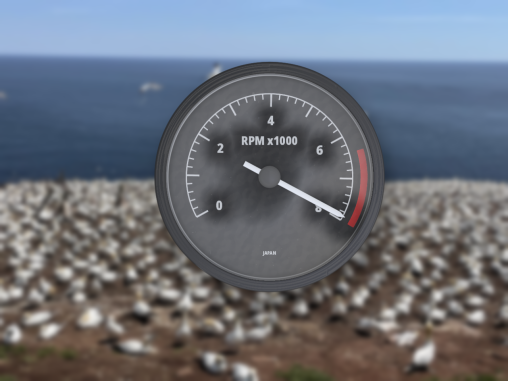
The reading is 7900 rpm
